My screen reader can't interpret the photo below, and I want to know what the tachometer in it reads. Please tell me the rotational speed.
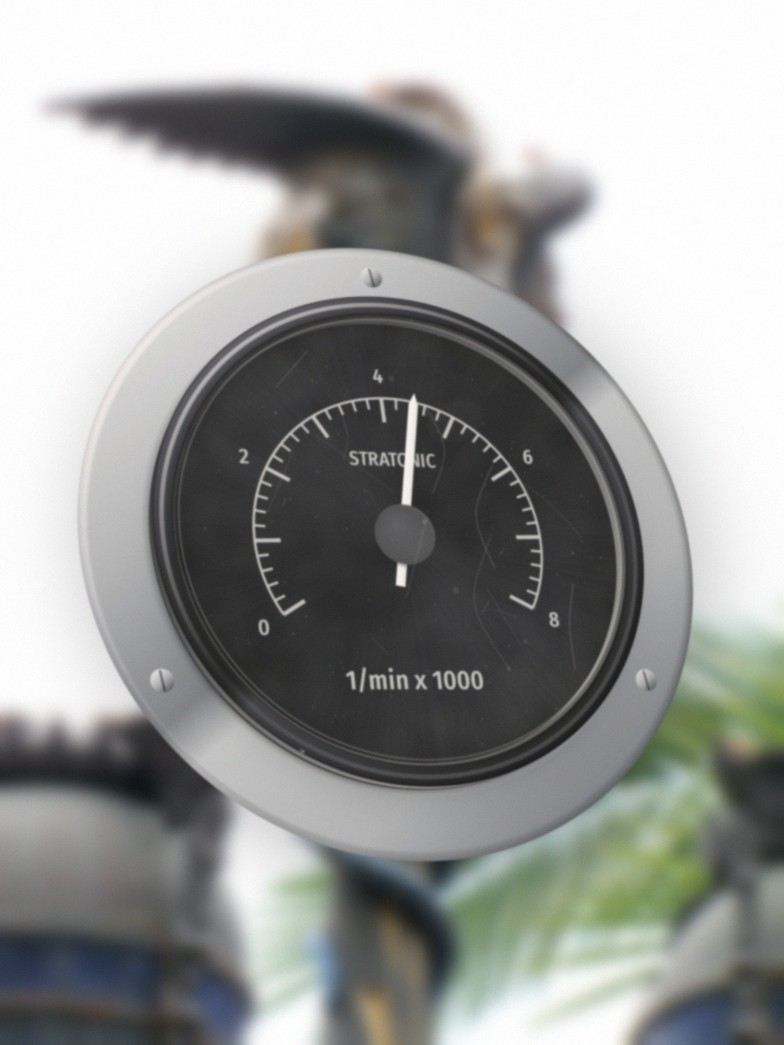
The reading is 4400 rpm
